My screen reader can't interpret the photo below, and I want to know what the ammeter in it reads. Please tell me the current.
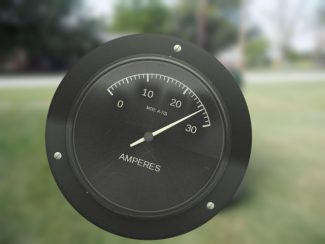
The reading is 26 A
